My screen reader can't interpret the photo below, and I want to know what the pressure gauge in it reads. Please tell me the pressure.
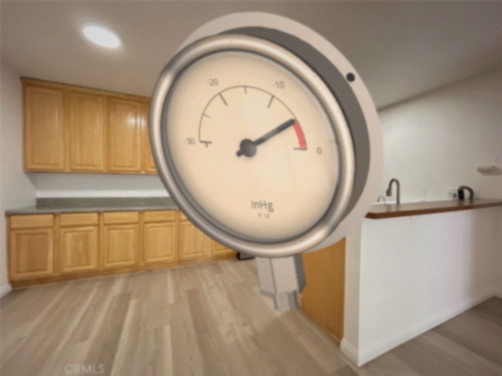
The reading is -5 inHg
